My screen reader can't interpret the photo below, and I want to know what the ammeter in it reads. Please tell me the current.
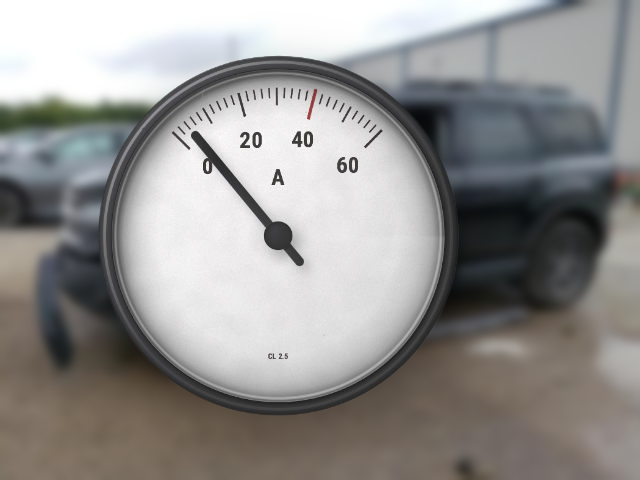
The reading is 4 A
